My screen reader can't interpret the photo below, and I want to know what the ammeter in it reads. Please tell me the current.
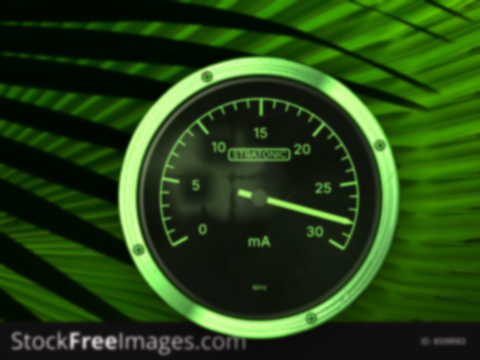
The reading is 28 mA
